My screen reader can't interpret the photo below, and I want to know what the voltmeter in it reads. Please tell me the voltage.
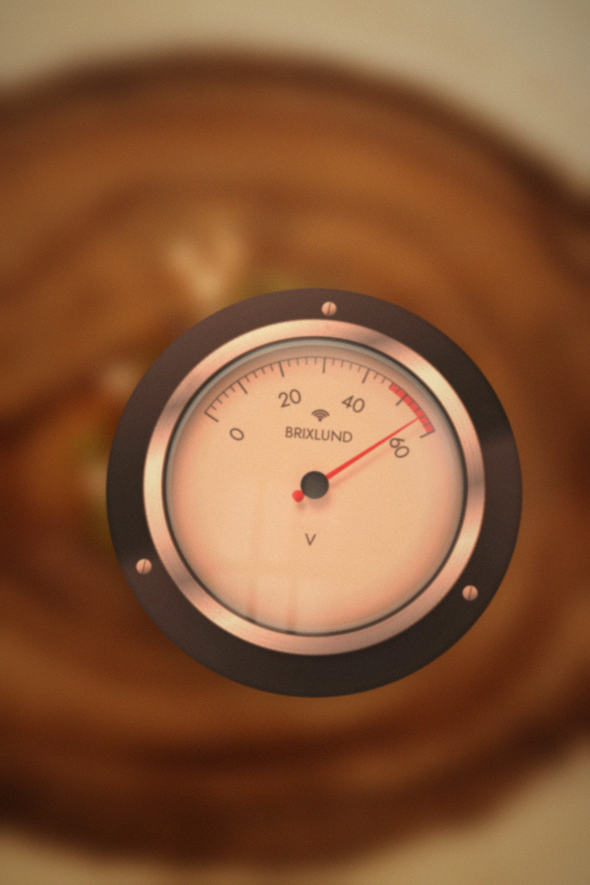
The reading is 56 V
